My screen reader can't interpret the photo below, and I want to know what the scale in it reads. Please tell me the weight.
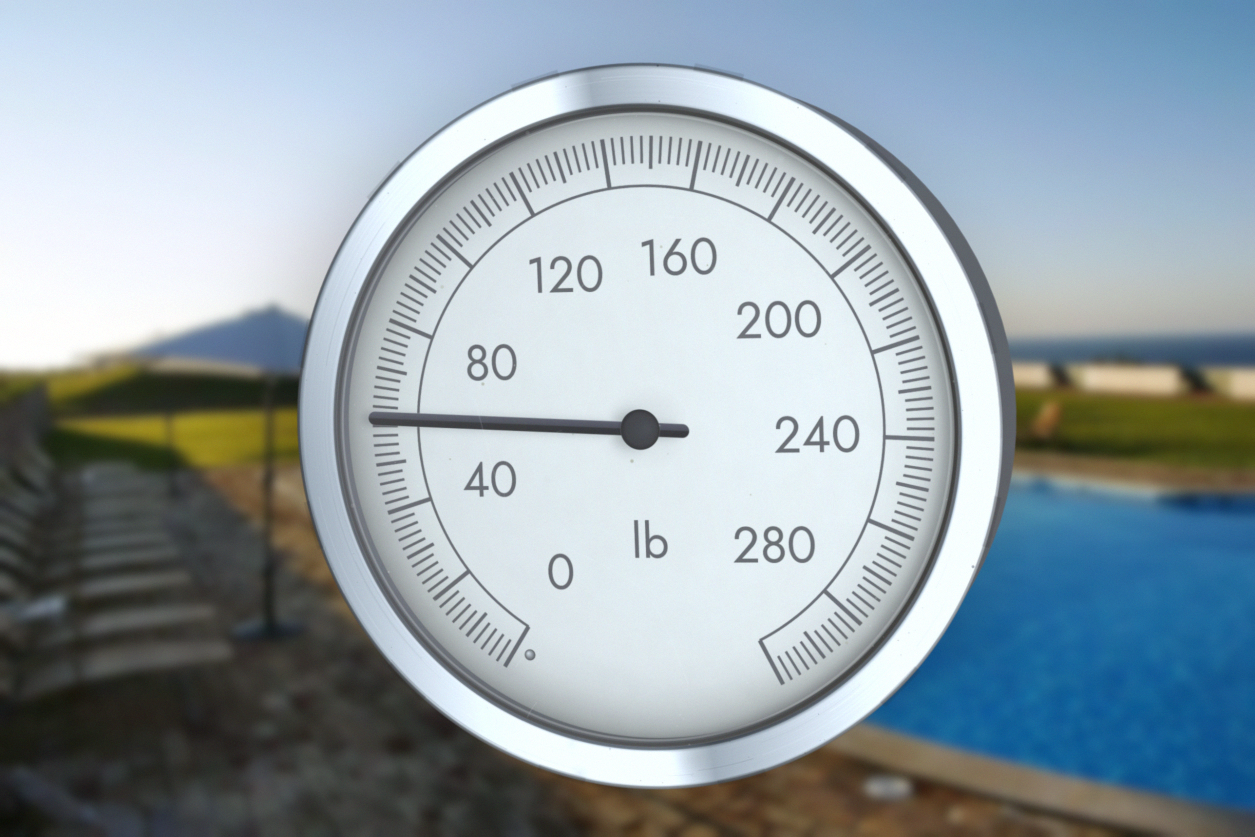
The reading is 60 lb
